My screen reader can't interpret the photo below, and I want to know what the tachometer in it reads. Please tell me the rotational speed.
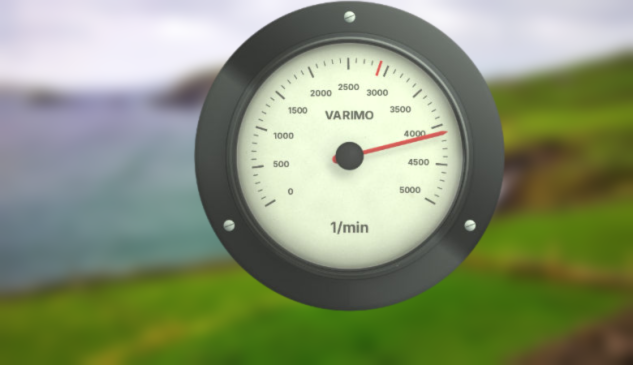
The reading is 4100 rpm
